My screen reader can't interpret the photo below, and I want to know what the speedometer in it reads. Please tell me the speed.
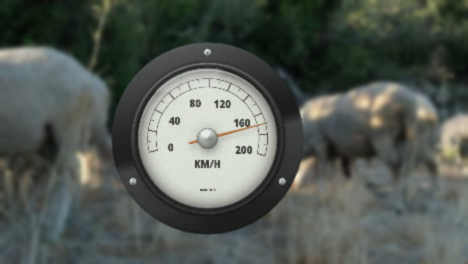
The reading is 170 km/h
